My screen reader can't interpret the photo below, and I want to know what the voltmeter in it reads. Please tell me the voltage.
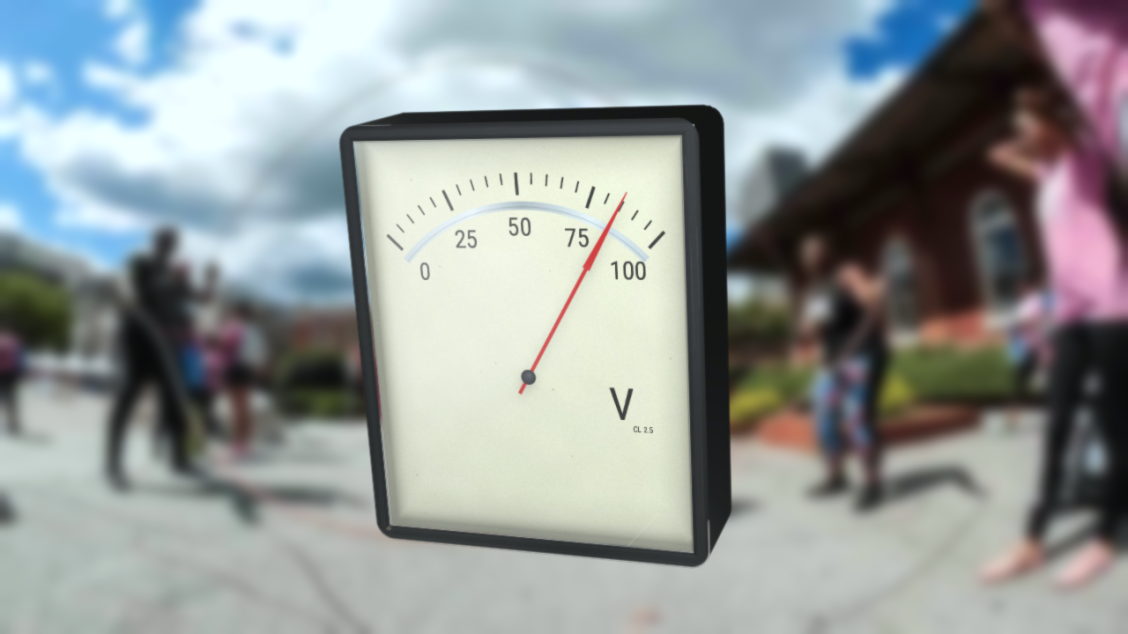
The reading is 85 V
